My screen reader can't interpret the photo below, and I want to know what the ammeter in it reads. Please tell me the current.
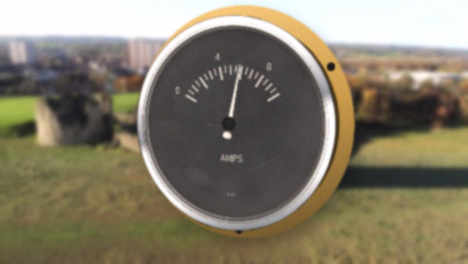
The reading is 6 A
